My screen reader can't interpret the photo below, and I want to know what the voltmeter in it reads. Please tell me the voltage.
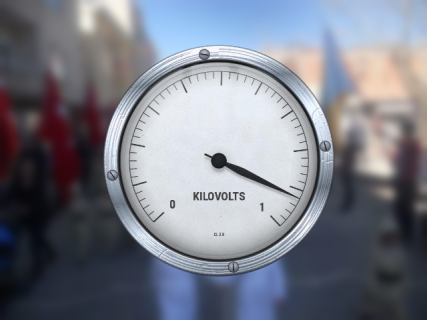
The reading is 0.92 kV
